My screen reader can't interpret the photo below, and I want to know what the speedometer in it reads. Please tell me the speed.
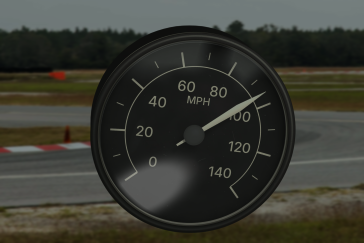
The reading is 95 mph
